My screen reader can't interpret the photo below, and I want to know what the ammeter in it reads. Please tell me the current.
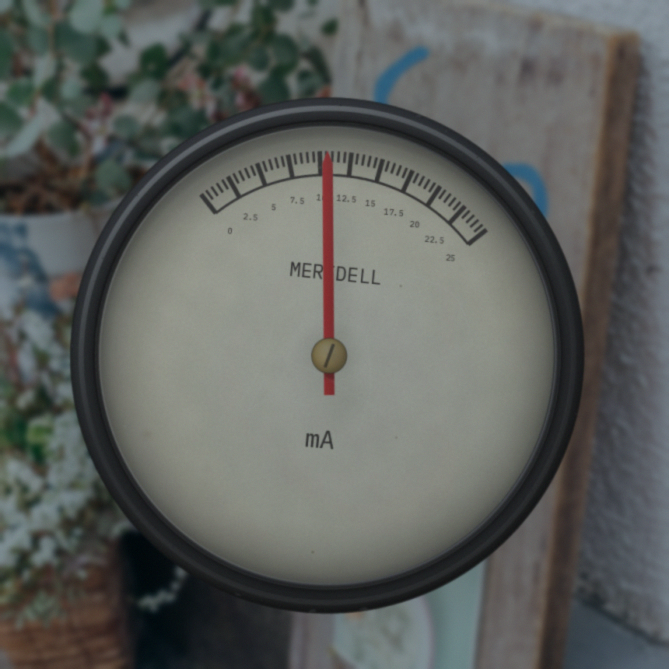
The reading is 10.5 mA
